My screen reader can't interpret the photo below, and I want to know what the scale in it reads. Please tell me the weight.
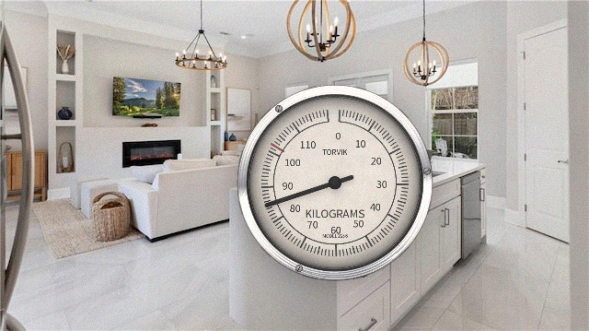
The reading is 85 kg
